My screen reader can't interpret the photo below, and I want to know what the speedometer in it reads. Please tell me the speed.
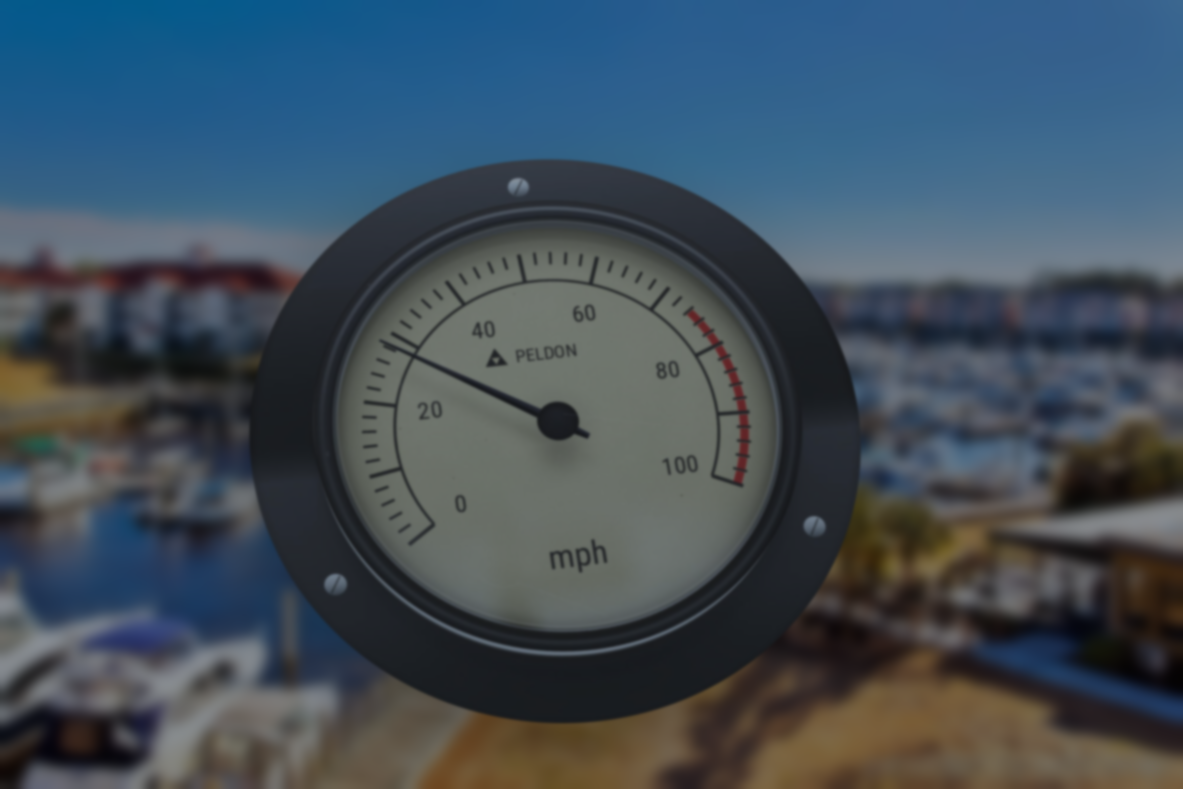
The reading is 28 mph
